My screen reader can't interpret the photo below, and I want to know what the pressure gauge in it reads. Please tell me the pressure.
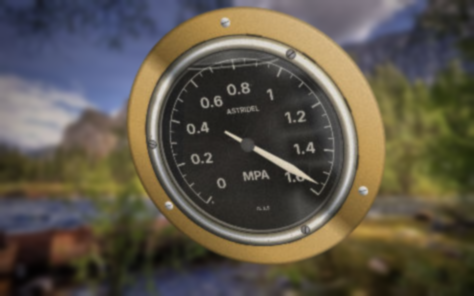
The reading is 1.55 MPa
